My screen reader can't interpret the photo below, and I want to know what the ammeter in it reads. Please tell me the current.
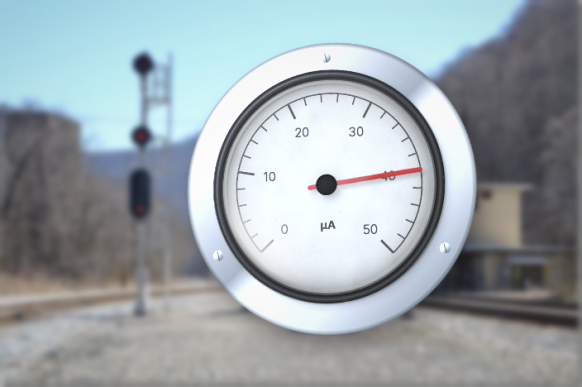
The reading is 40 µA
